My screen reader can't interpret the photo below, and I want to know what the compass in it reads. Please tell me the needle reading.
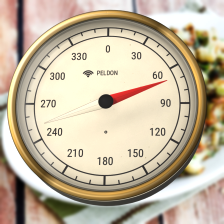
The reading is 70 °
